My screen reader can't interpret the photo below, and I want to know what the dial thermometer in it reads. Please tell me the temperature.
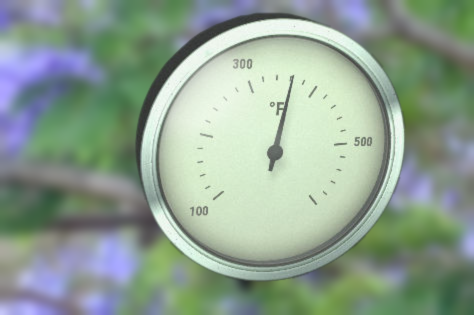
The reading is 360 °F
